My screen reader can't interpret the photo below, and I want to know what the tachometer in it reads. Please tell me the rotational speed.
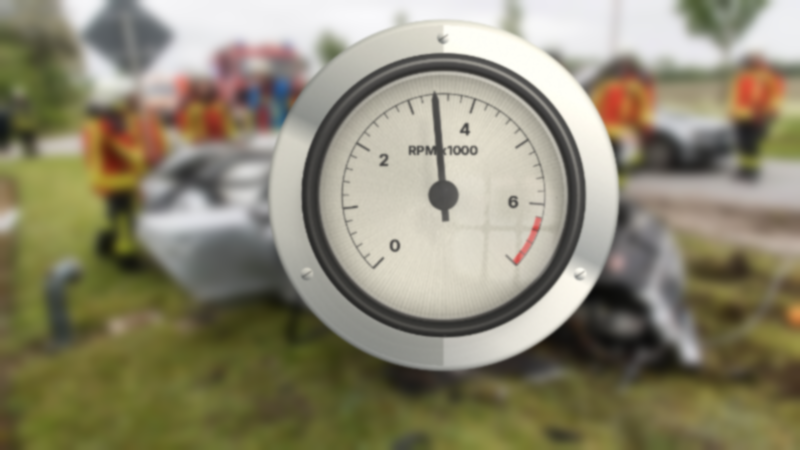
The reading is 3400 rpm
